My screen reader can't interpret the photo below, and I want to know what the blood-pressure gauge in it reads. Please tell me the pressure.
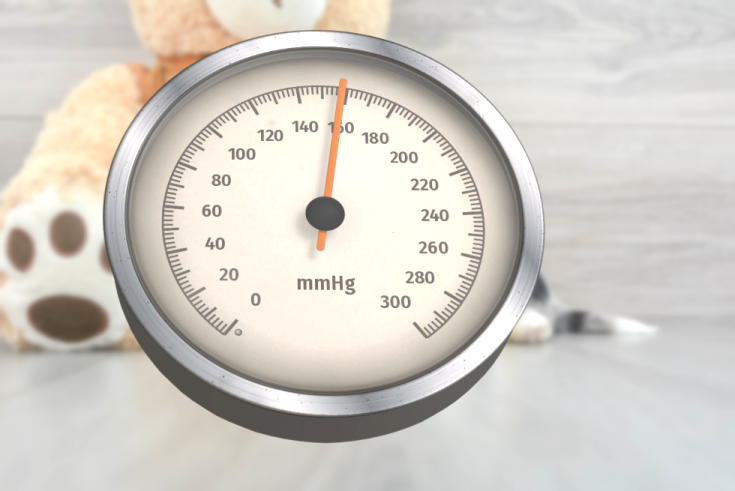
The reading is 158 mmHg
